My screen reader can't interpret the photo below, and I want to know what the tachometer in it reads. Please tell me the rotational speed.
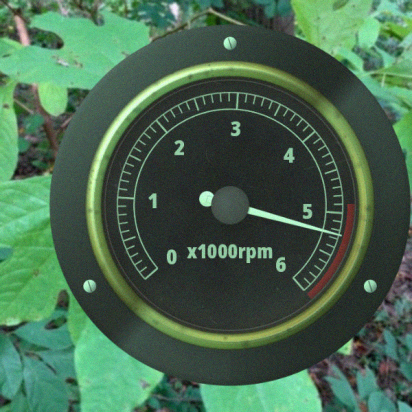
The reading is 5250 rpm
